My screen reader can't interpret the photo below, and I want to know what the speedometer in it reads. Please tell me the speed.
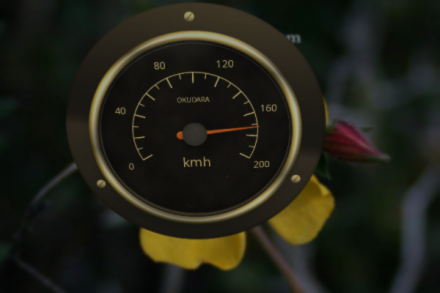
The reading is 170 km/h
